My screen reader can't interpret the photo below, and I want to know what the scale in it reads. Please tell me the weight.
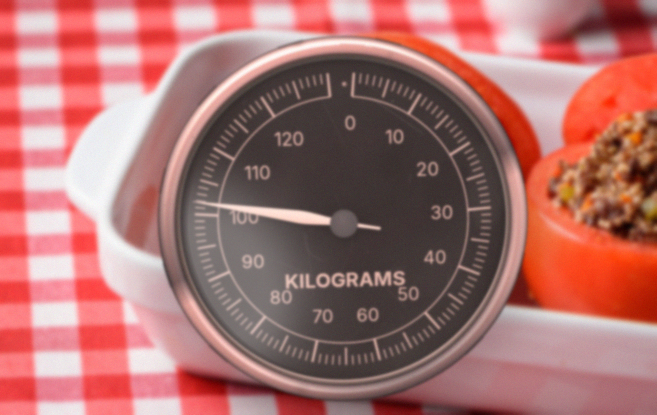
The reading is 102 kg
